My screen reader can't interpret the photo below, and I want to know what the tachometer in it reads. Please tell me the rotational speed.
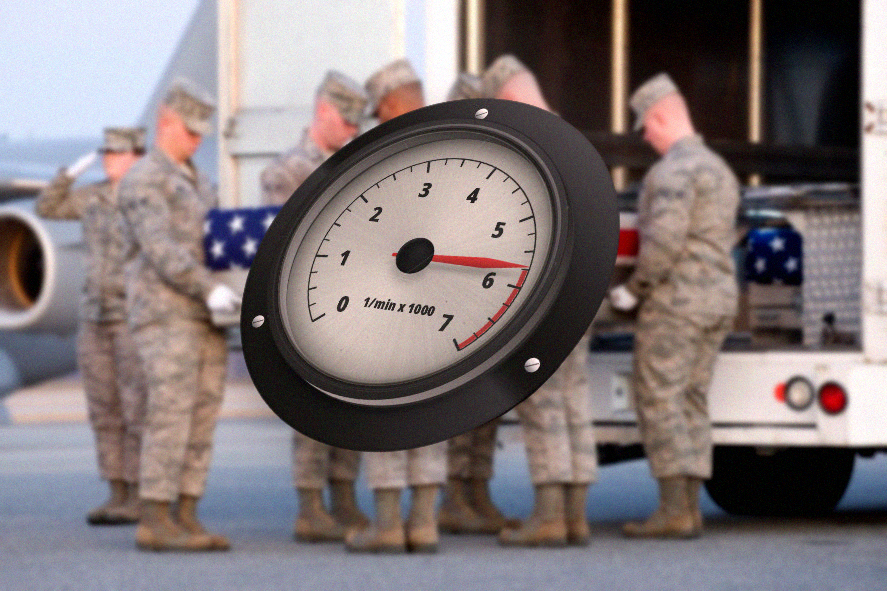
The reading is 5750 rpm
